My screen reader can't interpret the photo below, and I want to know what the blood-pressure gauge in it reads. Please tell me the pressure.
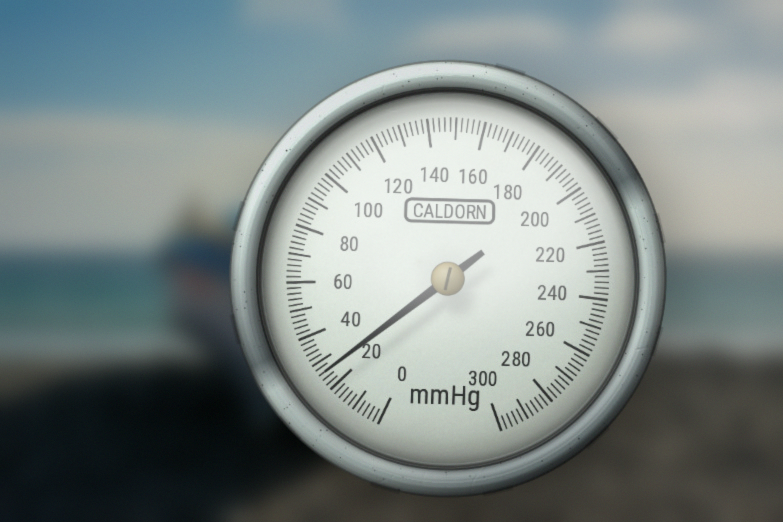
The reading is 26 mmHg
